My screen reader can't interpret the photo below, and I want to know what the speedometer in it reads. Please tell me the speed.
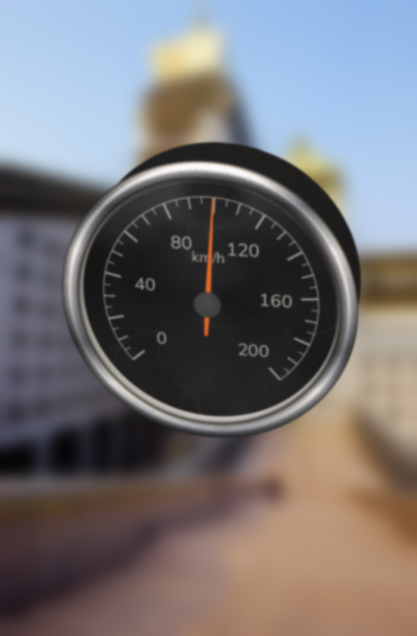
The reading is 100 km/h
